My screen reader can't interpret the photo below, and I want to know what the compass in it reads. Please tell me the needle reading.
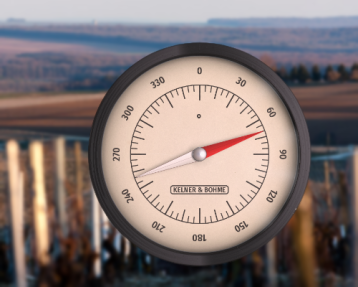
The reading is 70 °
